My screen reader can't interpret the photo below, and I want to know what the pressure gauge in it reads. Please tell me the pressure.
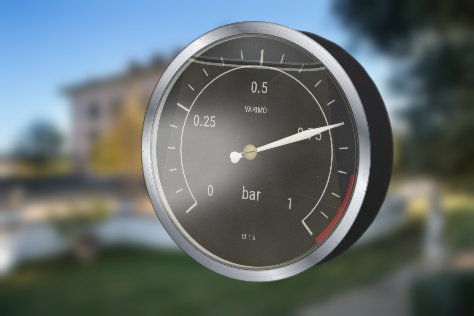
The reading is 0.75 bar
